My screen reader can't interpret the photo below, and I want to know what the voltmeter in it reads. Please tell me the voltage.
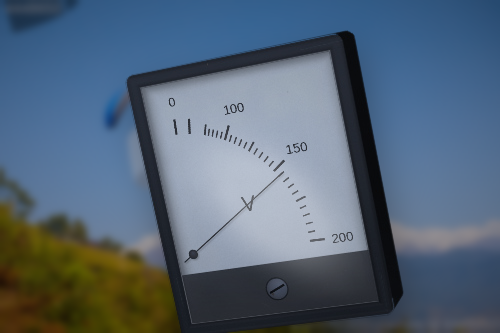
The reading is 155 V
